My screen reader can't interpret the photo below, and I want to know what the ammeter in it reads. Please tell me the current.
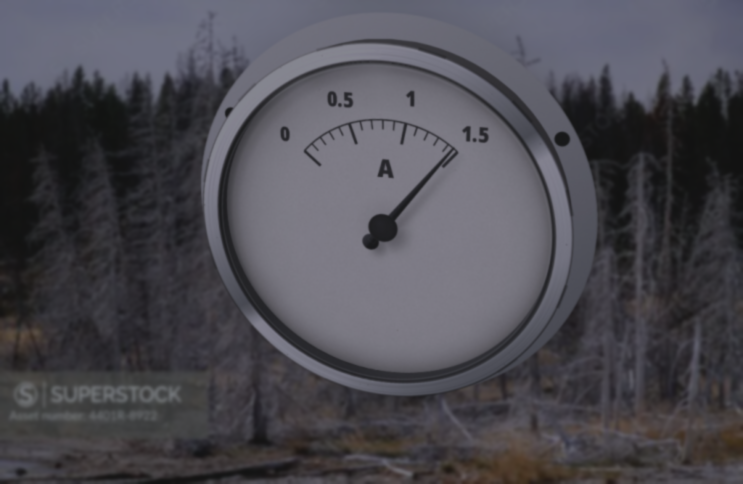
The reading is 1.45 A
